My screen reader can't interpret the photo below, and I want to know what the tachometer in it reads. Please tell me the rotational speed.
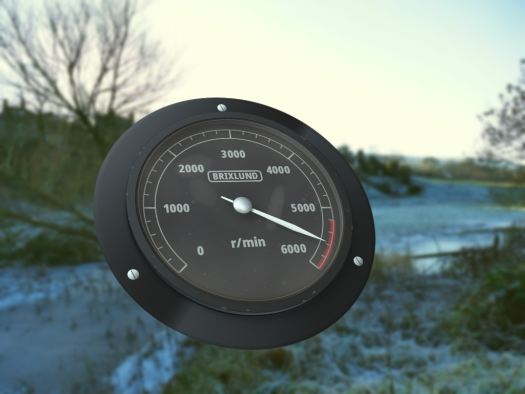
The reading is 5600 rpm
